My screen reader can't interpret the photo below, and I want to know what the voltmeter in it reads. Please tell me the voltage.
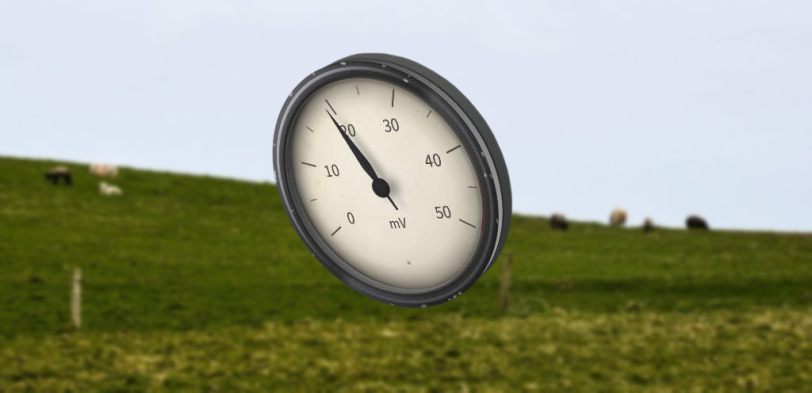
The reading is 20 mV
